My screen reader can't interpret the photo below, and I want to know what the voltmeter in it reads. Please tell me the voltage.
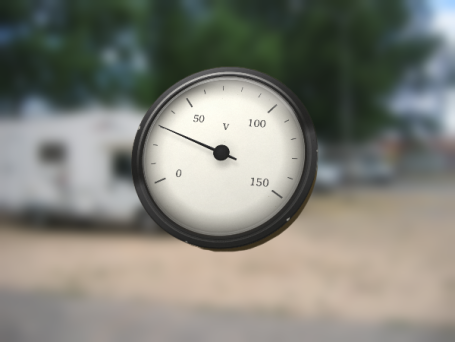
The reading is 30 V
